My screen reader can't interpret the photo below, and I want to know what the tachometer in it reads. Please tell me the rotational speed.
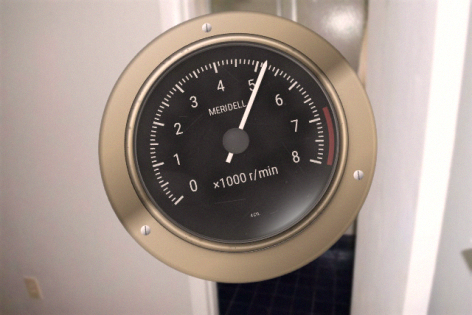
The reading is 5200 rpm
